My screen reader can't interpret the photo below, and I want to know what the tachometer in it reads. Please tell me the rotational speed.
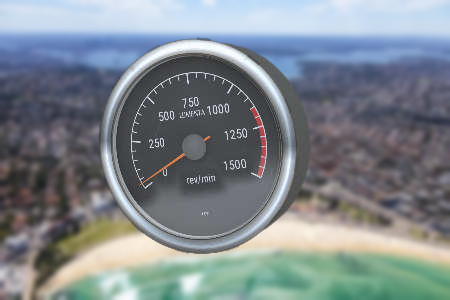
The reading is 25 rpm
